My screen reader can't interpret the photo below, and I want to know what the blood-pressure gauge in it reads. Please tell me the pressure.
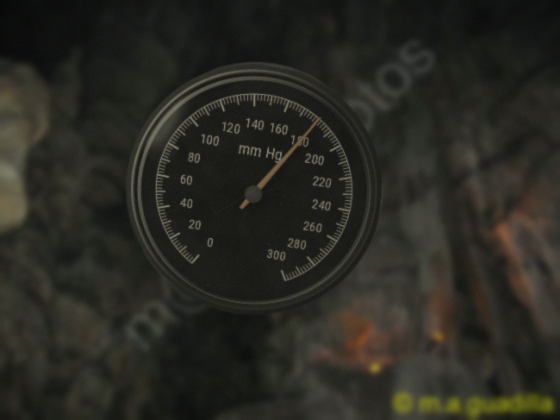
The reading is 180 mmHg
